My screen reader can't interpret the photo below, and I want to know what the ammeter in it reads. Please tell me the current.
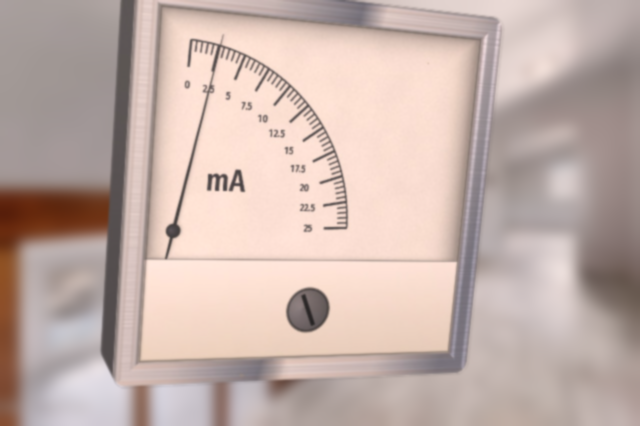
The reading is 2.5 mA
